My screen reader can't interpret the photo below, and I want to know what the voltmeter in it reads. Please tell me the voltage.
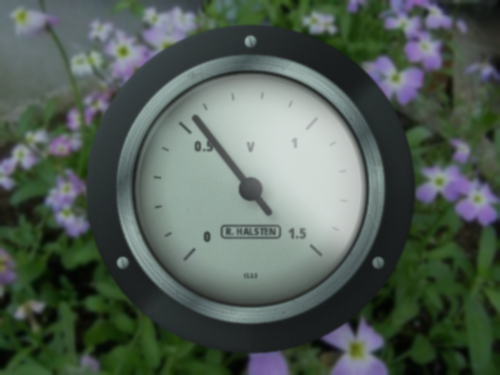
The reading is 0.55 V
